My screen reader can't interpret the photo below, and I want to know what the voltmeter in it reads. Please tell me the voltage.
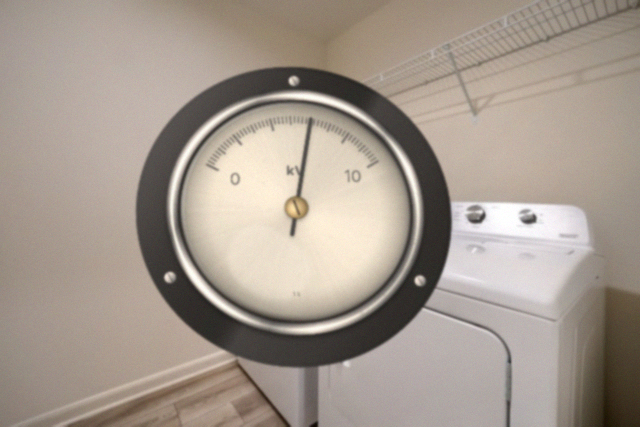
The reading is 6 kV
